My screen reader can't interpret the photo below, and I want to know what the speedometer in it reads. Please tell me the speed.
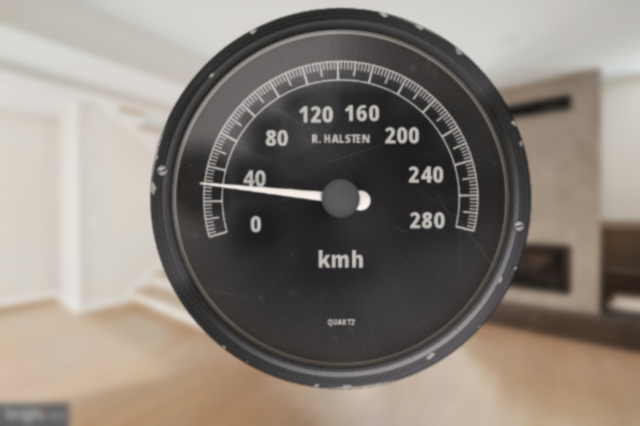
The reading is 30 km/h
